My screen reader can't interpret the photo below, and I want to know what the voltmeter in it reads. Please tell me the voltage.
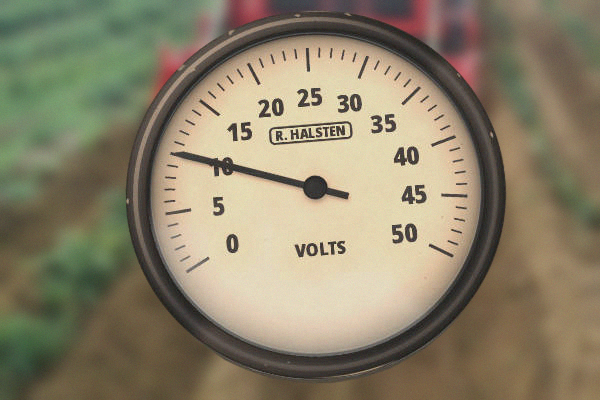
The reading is 10 V
